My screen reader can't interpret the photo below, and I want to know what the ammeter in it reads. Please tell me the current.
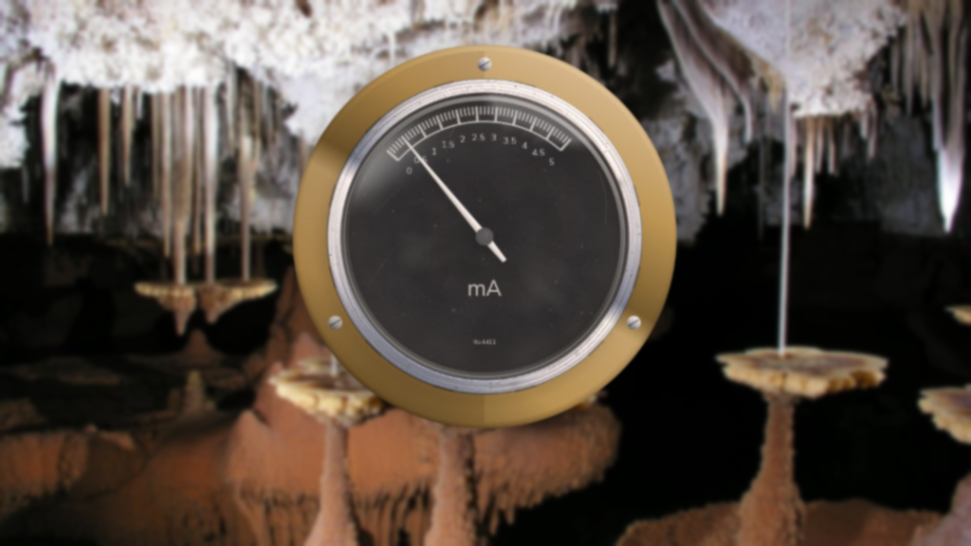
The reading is 0.5 mA
